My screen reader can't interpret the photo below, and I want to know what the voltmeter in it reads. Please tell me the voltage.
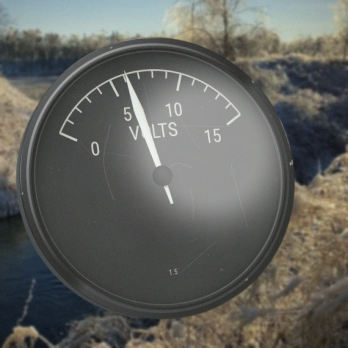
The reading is 6 V
